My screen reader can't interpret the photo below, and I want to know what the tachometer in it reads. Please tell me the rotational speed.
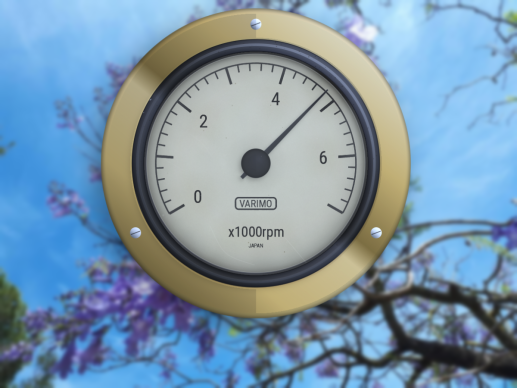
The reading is 4800 rpm
